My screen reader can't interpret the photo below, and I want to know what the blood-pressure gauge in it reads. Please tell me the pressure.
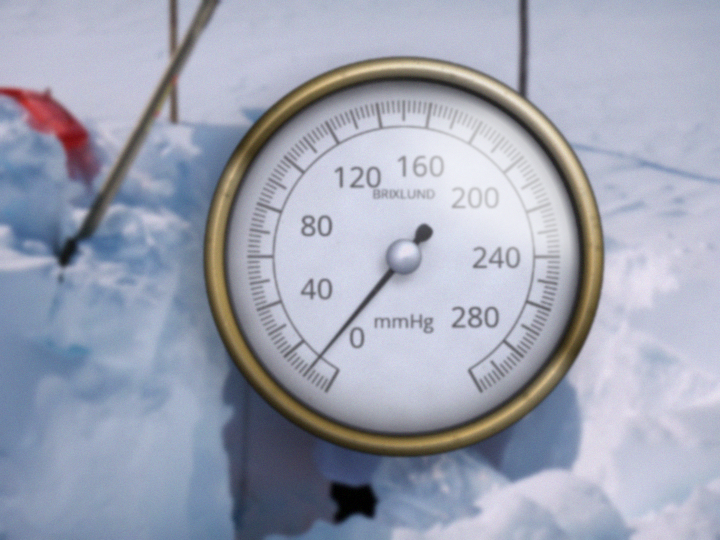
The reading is 10 mmHg
